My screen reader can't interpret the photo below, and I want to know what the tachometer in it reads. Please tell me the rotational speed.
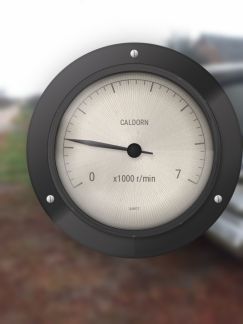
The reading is 1200 rpm
